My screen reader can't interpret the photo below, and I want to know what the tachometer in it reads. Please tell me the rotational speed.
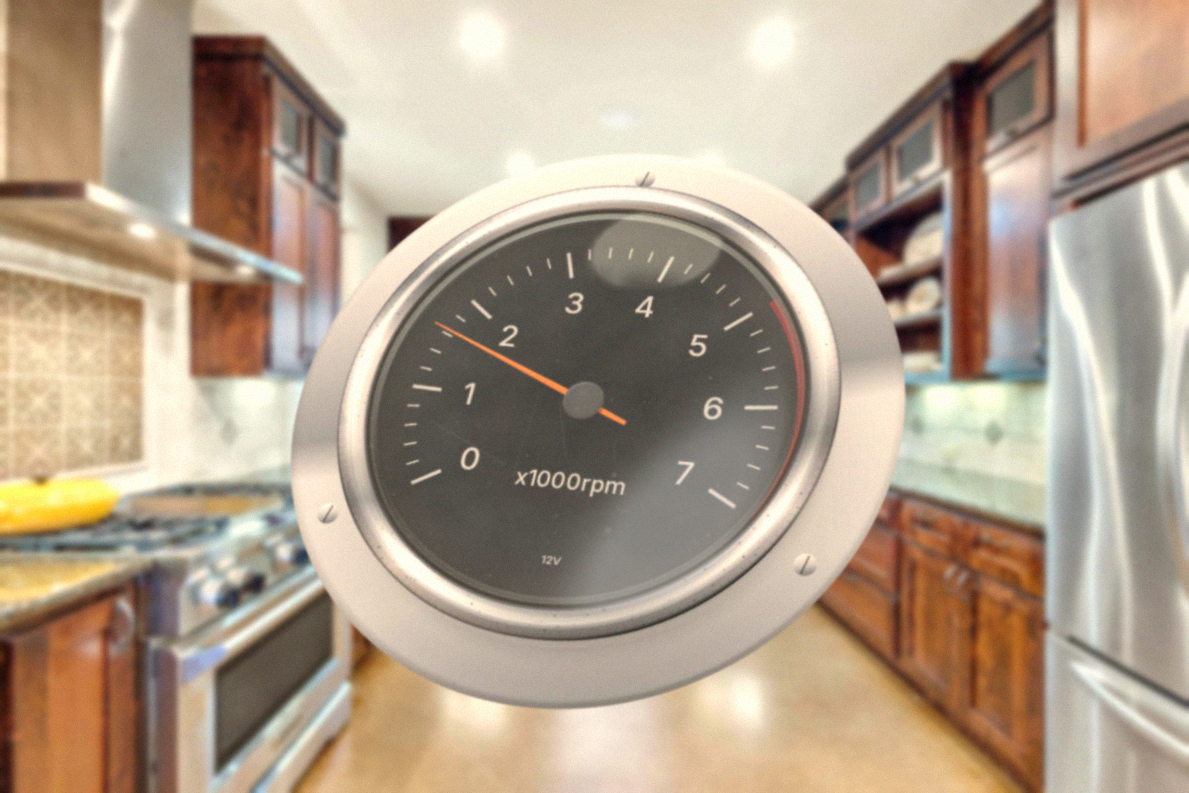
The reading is 1600 rpm
